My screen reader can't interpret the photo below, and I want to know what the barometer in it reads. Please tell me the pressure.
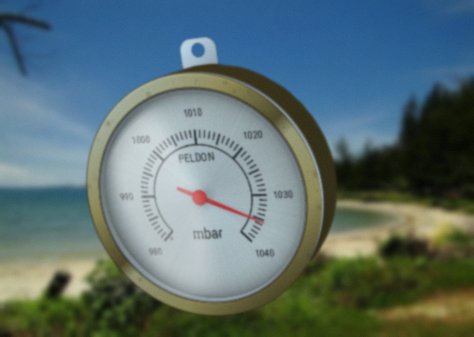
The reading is 1035 mbar
